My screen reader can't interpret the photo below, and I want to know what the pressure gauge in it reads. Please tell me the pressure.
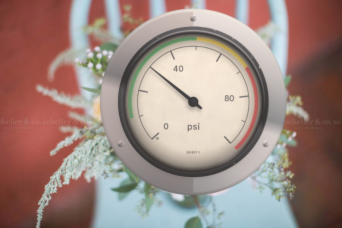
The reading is 30 psi
